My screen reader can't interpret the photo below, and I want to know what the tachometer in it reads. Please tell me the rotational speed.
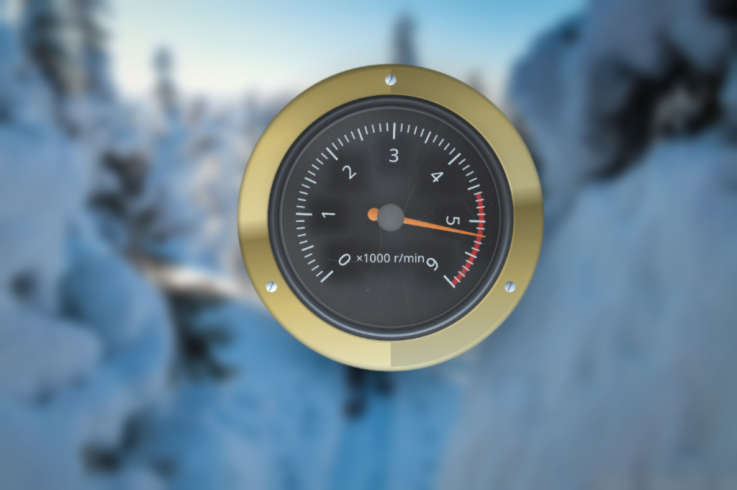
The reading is 5200 rpm
